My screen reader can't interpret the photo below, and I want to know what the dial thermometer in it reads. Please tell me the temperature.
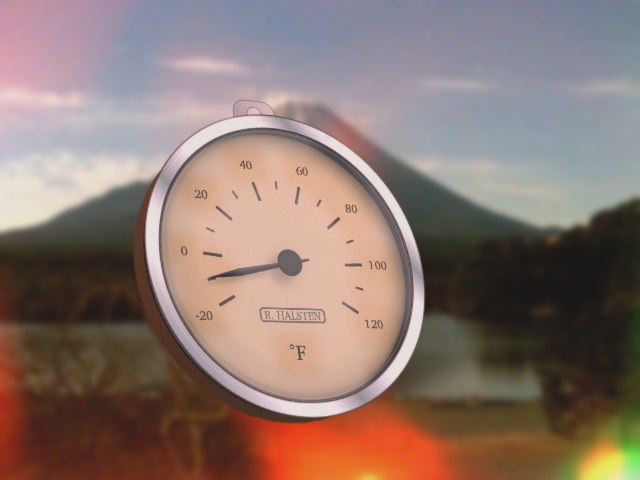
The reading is -10 °F
